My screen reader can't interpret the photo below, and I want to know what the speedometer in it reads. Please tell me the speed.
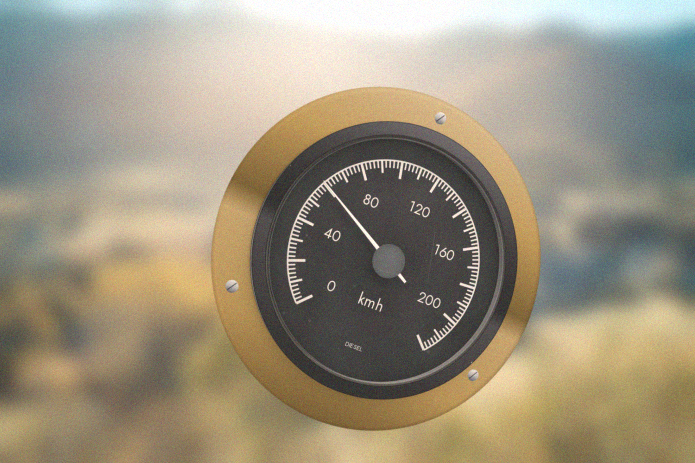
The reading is 60 km/h
